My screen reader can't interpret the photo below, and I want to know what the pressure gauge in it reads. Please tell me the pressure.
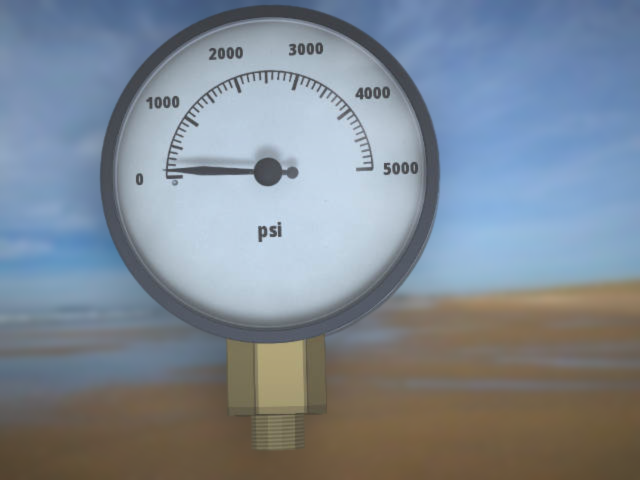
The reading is 100 psi
